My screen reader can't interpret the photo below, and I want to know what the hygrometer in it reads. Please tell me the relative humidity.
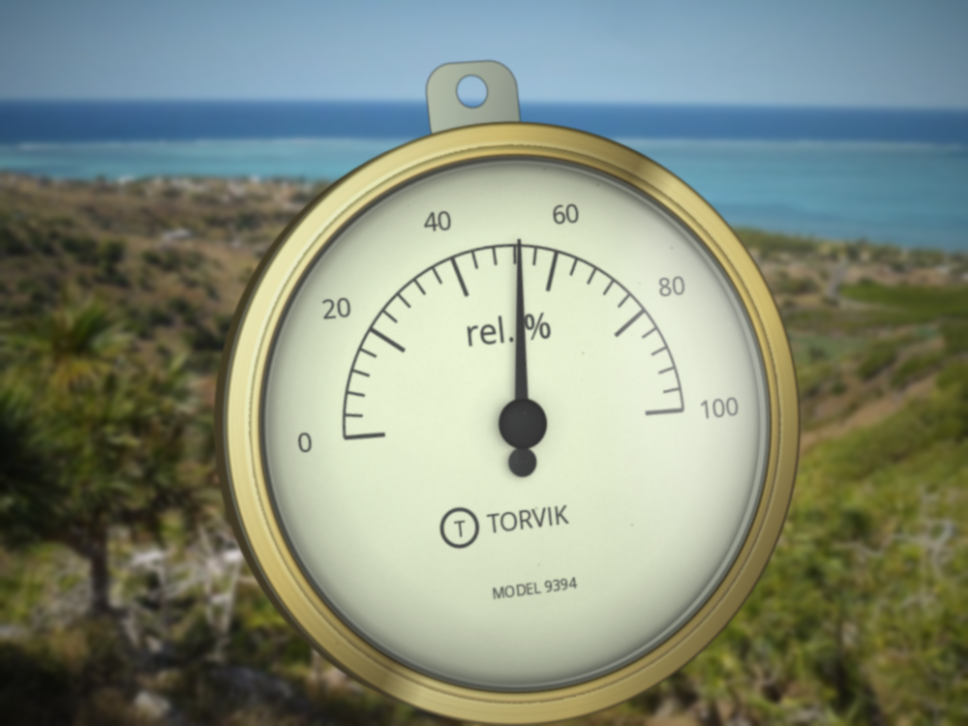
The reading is 52 %
